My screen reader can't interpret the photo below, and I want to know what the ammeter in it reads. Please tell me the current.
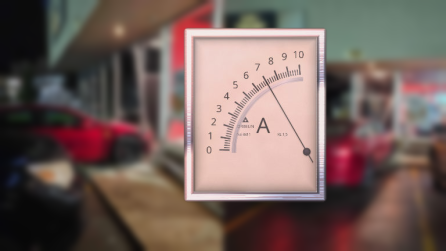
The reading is 7 A
